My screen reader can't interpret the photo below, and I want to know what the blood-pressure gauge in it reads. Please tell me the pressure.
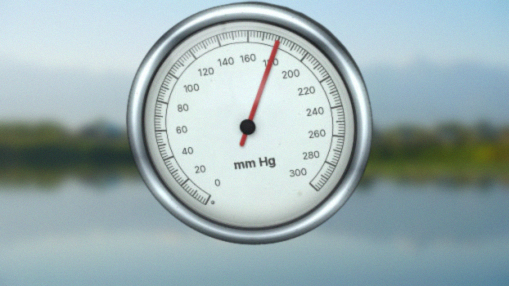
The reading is 180 mmHg
